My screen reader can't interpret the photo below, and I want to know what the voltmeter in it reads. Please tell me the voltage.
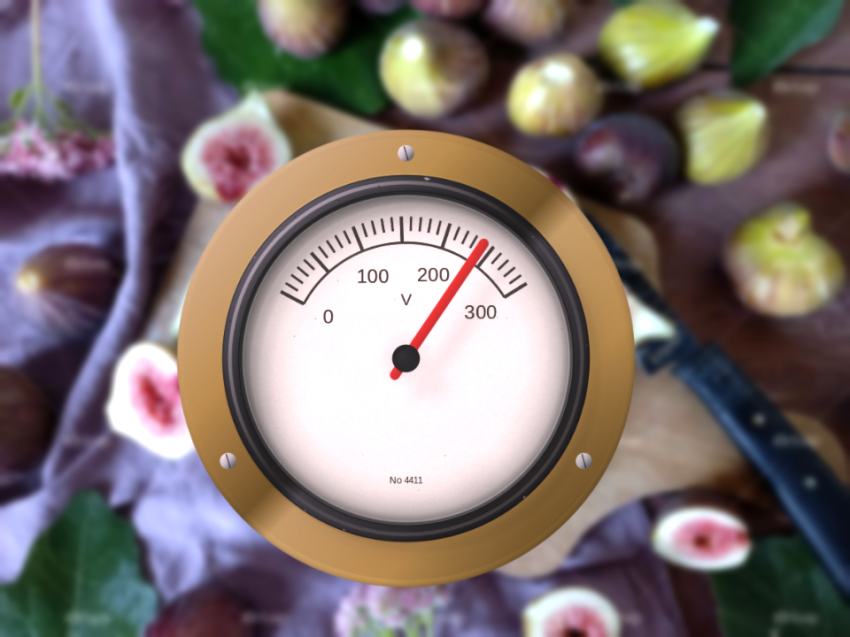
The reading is 240 V
